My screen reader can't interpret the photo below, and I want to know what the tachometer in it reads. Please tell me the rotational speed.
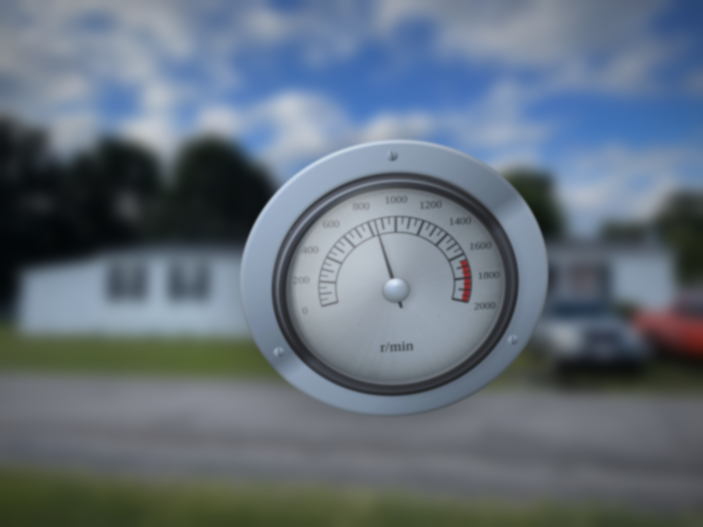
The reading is 850 rpm
